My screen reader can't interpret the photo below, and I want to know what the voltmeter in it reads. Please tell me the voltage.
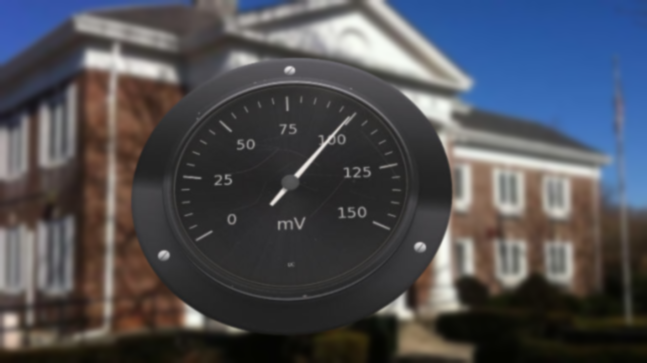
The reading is 100 mV
